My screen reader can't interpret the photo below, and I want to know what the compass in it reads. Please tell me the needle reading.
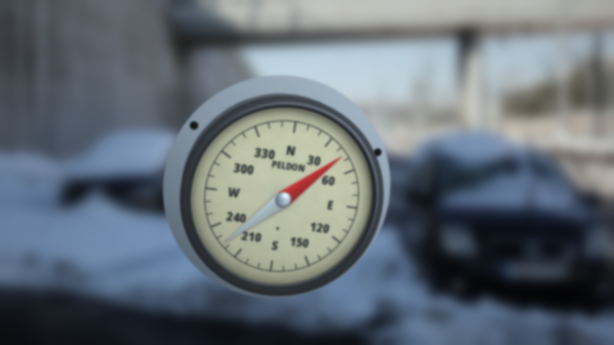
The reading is 45 °
